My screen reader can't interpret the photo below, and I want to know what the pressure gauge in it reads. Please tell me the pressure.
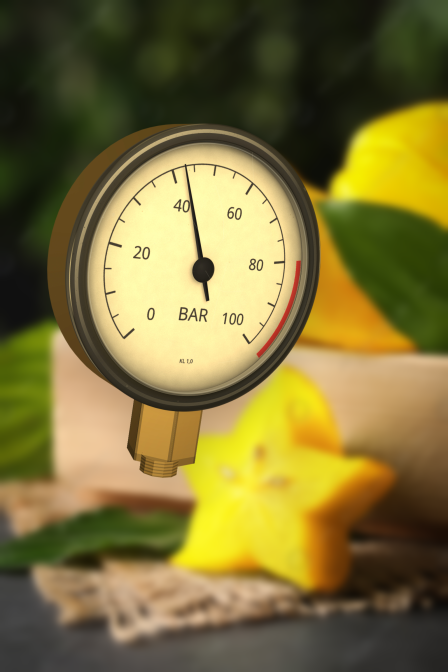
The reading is 42.5 bar
